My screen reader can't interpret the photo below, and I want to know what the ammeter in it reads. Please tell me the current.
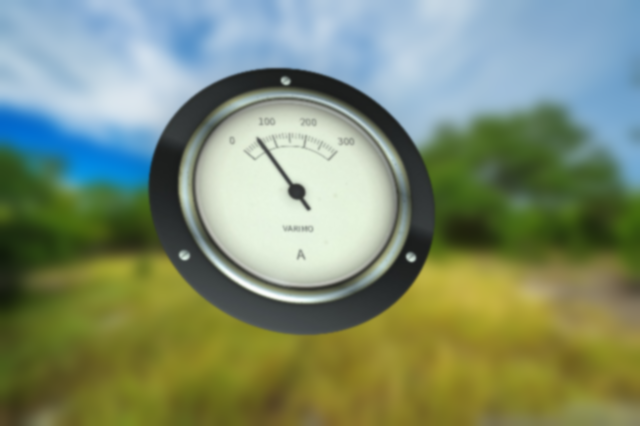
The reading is 50 A
